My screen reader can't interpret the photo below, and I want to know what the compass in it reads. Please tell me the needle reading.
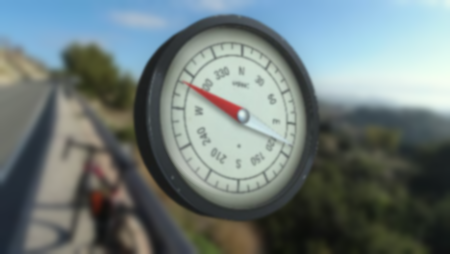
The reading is 290 °
